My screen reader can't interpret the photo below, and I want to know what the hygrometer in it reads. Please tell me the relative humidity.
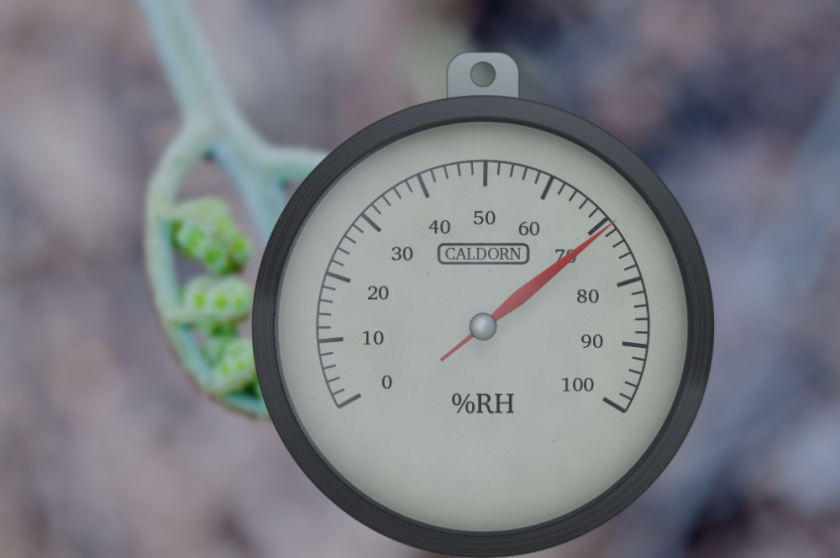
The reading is 71 %
